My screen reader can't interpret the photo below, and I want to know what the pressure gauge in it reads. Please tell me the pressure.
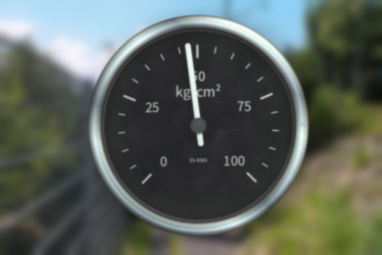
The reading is 47.5 kg/cm²
